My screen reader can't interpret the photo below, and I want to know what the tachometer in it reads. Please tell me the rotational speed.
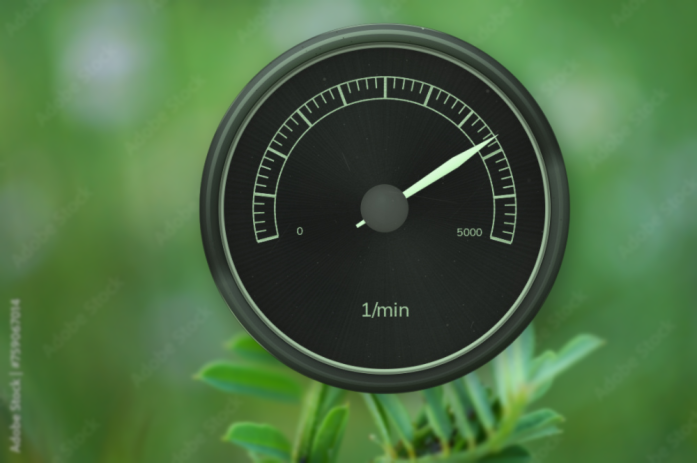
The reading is 3850 rpm
